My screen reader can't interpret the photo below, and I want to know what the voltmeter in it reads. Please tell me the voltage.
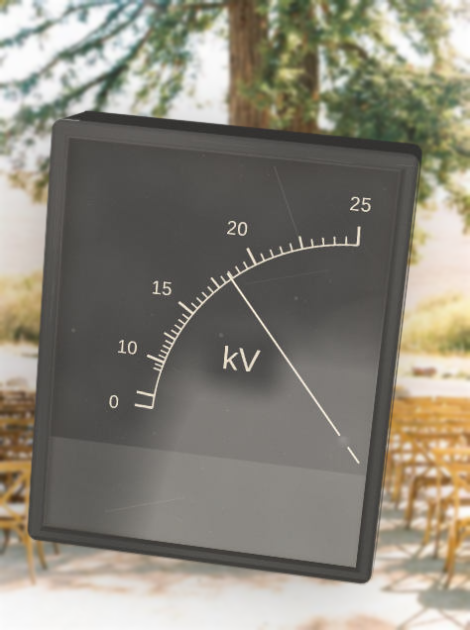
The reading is 18.5 kV
